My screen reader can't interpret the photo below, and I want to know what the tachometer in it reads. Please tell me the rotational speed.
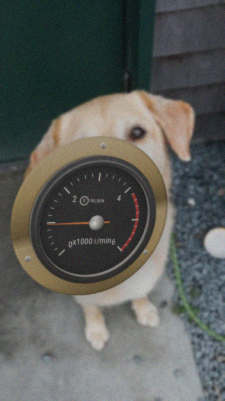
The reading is 1000 rpm
